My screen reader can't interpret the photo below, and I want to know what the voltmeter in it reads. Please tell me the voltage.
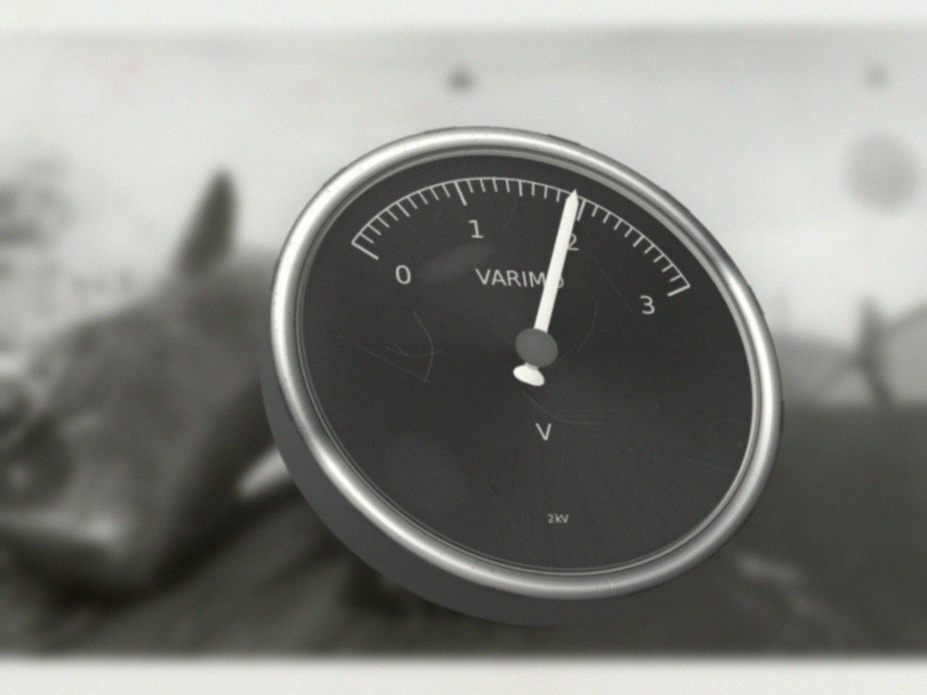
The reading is 1.9 V
